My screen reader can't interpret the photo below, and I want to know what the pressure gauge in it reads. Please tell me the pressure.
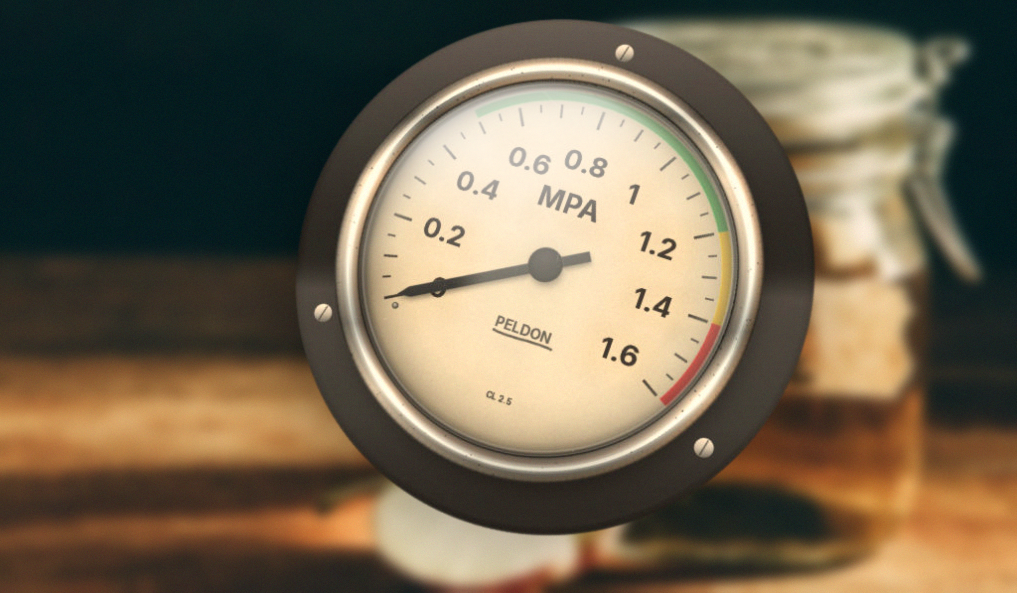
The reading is 0 MPa
